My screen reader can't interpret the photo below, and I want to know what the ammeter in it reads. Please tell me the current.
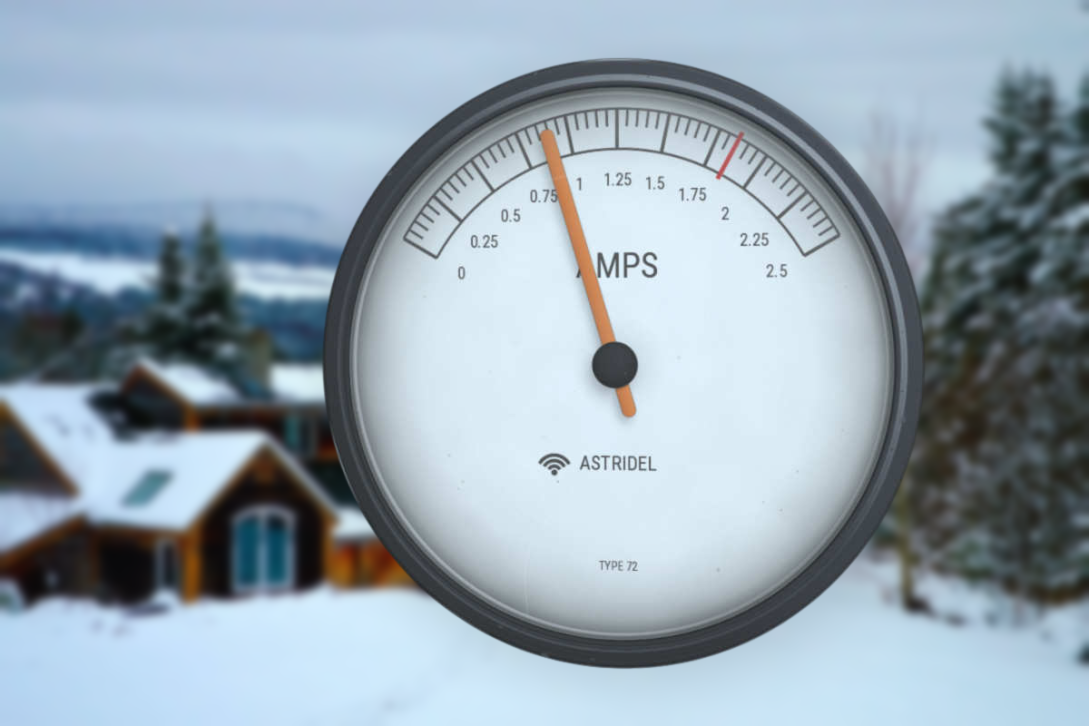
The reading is 0.9 A
